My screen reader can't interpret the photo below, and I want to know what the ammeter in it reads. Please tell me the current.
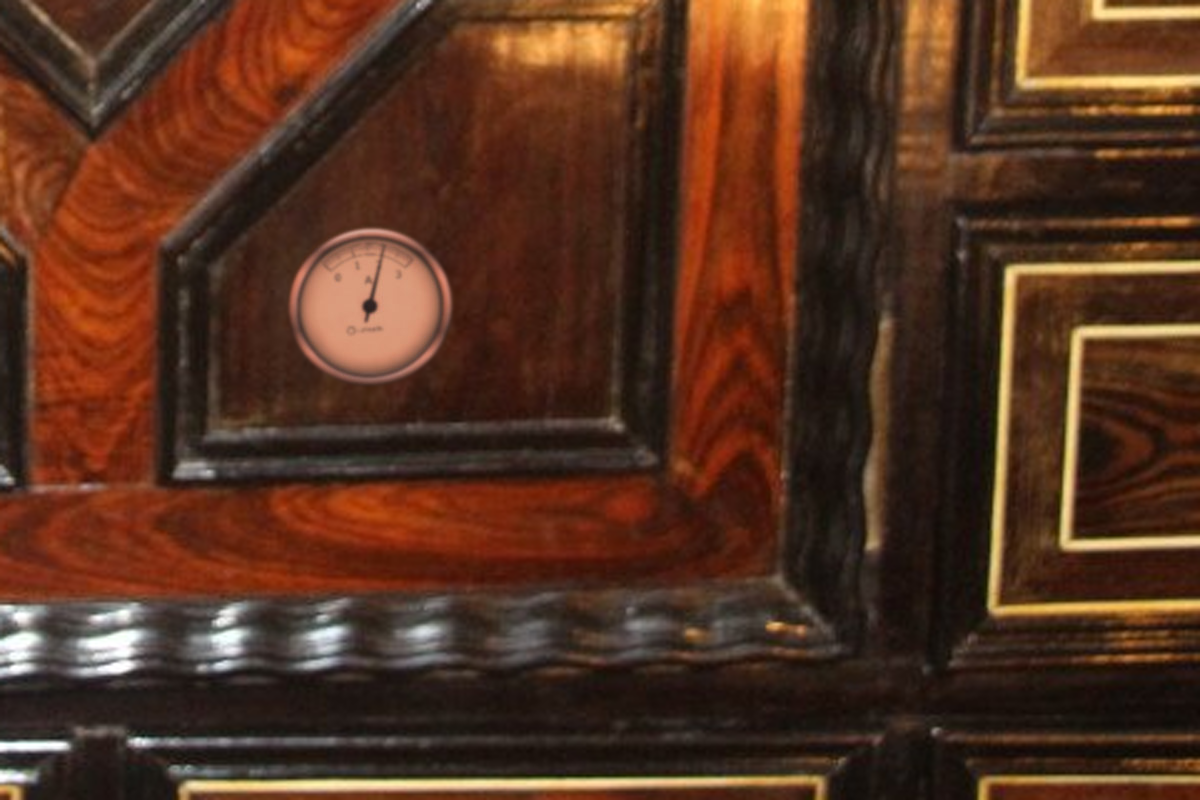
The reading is 2 A
